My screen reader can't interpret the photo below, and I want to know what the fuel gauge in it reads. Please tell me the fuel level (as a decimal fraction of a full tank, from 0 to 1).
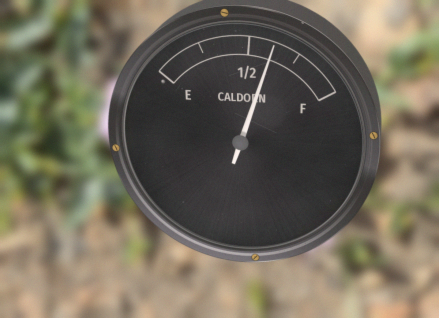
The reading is 0.625
